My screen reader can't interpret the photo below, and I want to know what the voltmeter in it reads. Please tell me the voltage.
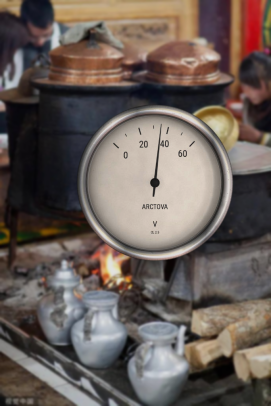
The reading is 35 V
